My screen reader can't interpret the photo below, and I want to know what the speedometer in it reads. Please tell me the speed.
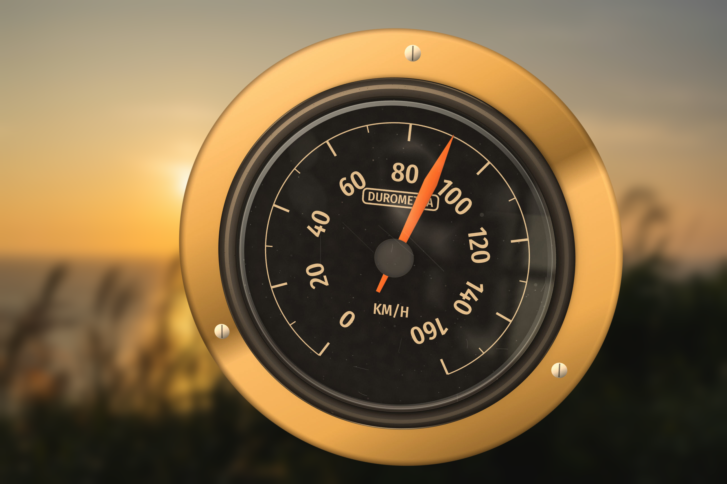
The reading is 90 km/h
